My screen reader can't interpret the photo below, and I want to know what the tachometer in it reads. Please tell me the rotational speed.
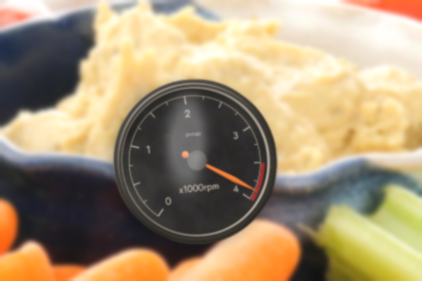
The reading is 3875 rpm
